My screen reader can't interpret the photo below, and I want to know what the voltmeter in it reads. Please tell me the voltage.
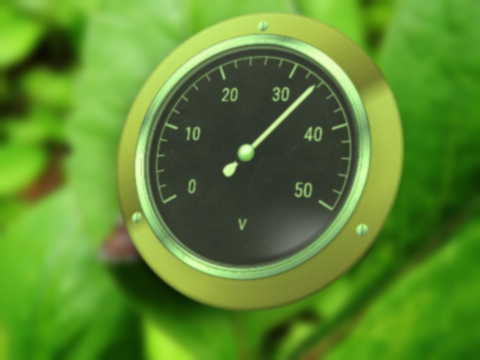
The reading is 34 V
